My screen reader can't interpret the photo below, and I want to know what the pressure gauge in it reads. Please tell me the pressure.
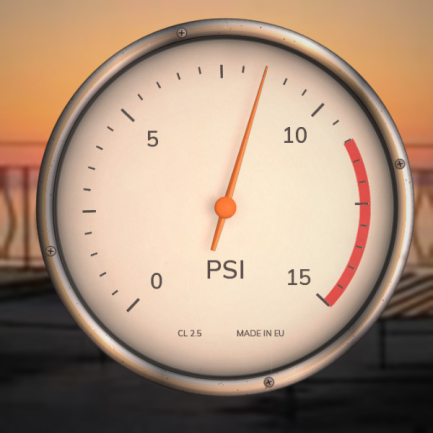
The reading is 8.5 psi
